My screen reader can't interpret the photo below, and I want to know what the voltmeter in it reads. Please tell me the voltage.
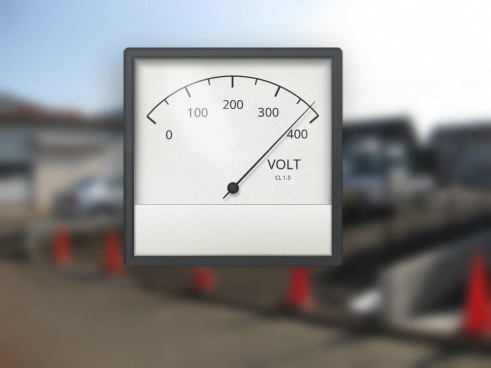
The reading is 375 V
